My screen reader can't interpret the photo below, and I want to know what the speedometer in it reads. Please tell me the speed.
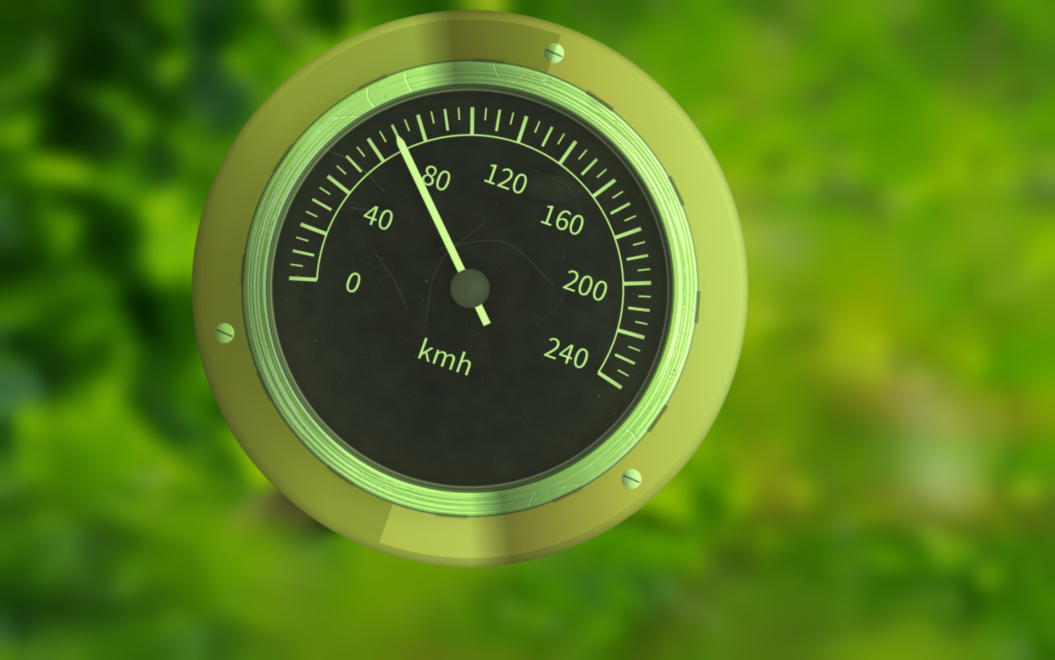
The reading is 70 km/h
